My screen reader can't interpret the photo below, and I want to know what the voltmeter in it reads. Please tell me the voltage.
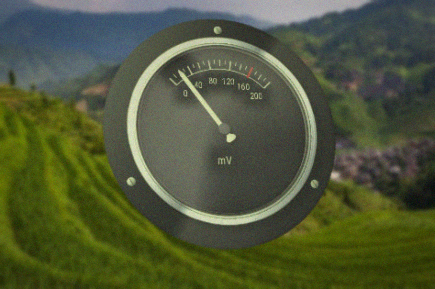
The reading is 20 mV
